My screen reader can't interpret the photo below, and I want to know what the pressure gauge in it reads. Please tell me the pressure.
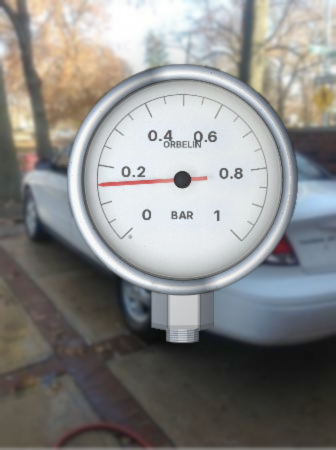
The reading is 0.15 bar
